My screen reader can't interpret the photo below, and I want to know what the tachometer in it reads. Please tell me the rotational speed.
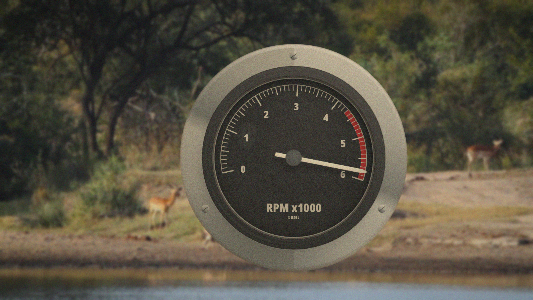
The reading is 5800 rpm
